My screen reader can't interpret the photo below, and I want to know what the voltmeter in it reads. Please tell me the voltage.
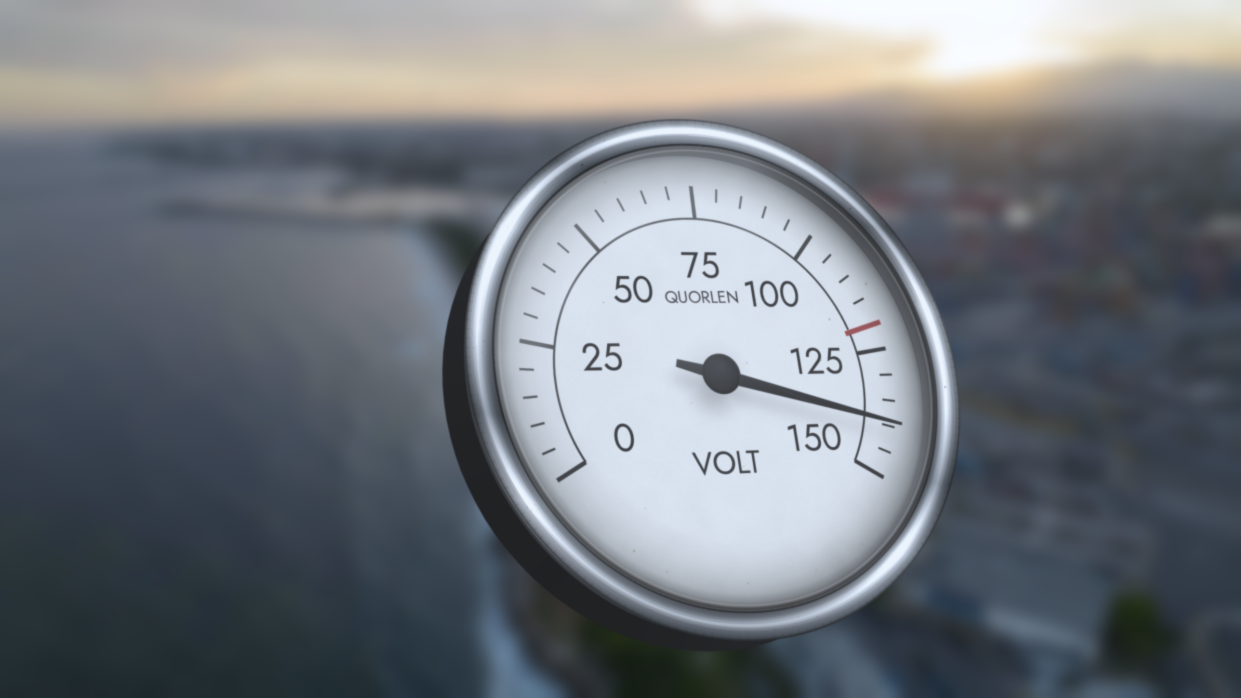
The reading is 140 V
